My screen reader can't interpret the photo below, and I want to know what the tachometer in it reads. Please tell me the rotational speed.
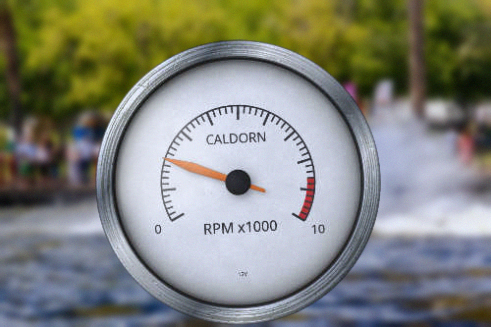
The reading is 2000 rpm
